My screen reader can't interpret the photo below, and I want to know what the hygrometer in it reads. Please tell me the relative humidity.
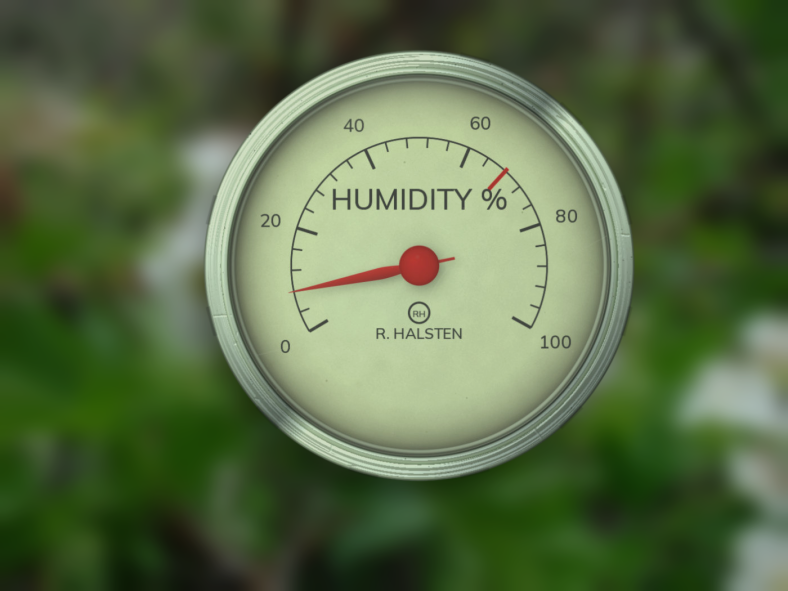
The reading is 8 %
